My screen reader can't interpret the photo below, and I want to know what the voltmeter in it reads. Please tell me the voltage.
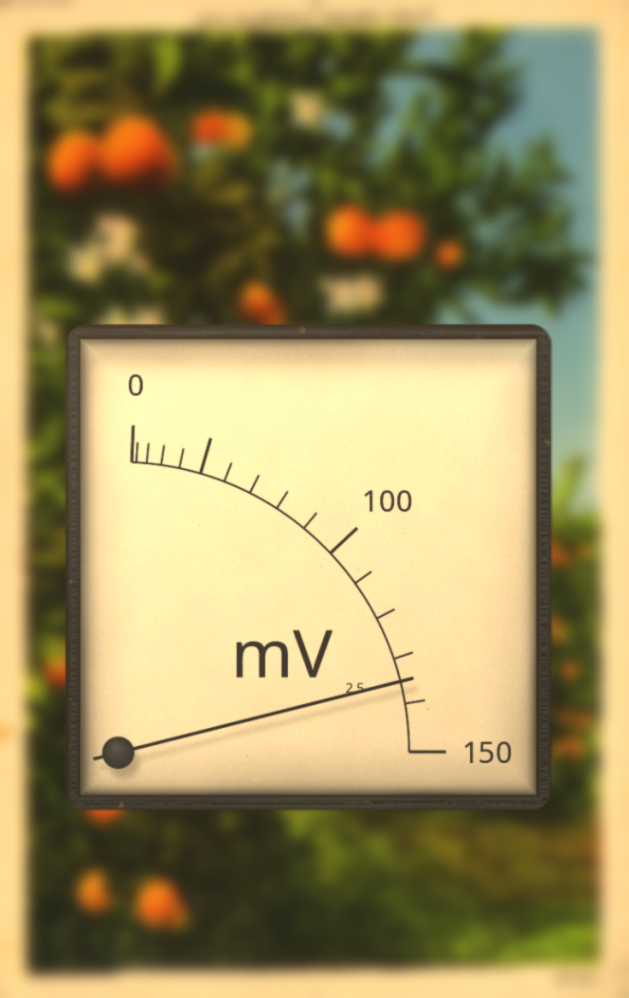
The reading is 135 mV
